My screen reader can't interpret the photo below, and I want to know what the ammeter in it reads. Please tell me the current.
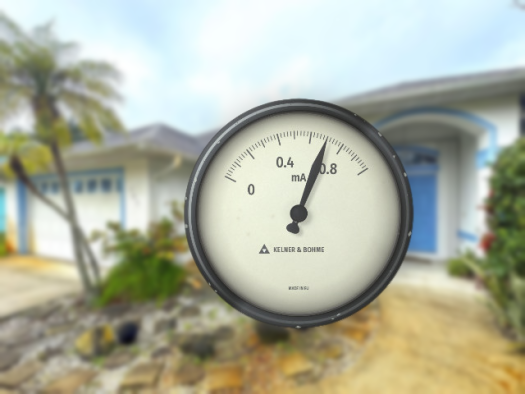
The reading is 0.7 mA
